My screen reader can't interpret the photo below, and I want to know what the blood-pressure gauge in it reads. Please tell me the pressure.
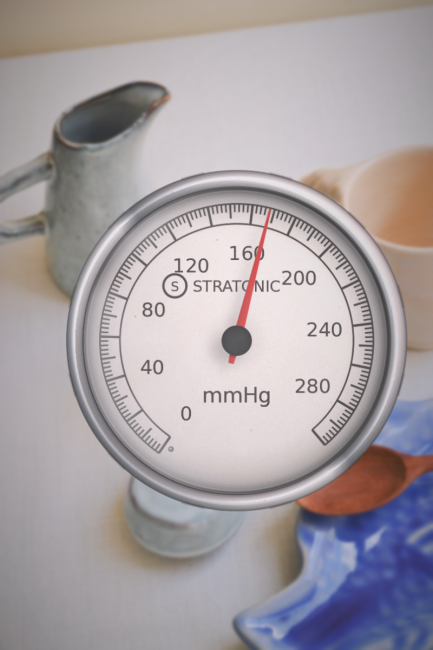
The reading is 168 mmHg
